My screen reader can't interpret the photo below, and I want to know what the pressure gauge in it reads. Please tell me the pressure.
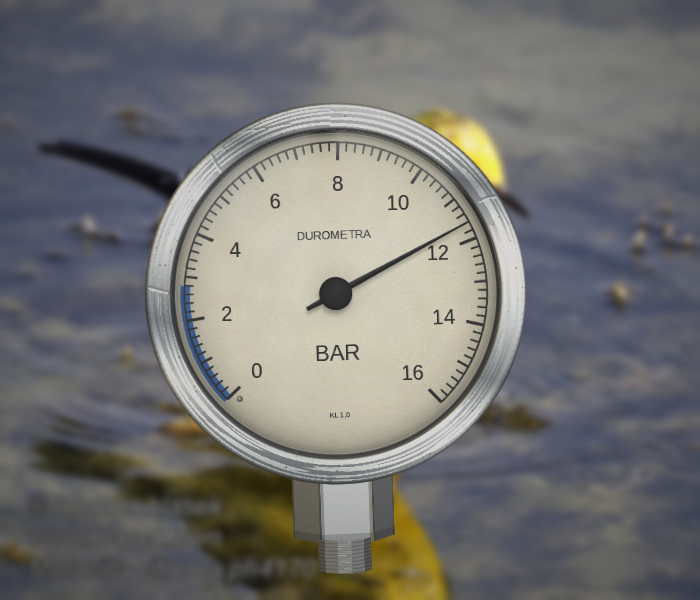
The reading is 11.6 bar
